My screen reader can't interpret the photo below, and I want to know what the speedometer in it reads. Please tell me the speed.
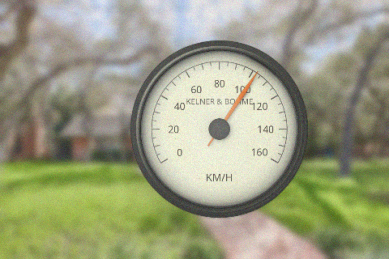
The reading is 102.5 km/h
